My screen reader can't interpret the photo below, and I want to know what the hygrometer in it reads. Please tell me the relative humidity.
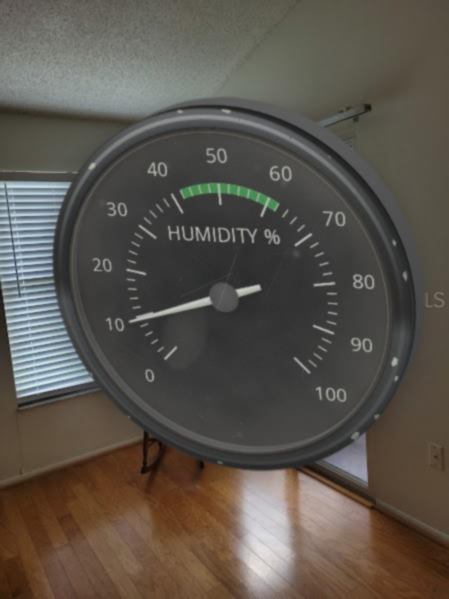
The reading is 10 %
